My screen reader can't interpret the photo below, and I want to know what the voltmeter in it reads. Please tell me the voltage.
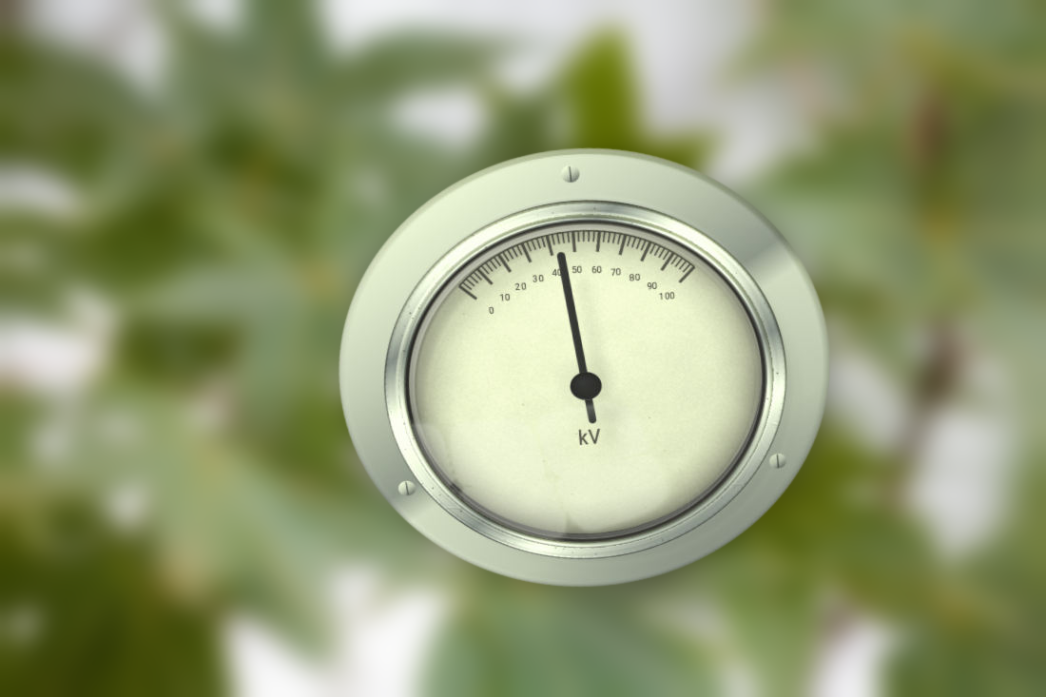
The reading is 44 kV
